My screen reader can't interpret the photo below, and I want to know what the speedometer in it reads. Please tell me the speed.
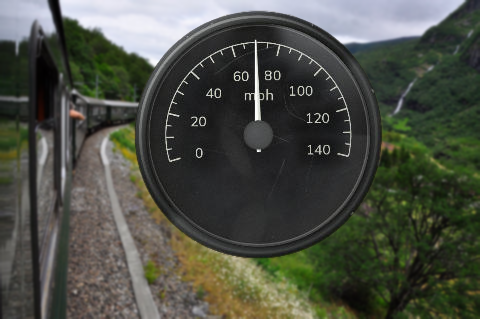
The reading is 70 mph
